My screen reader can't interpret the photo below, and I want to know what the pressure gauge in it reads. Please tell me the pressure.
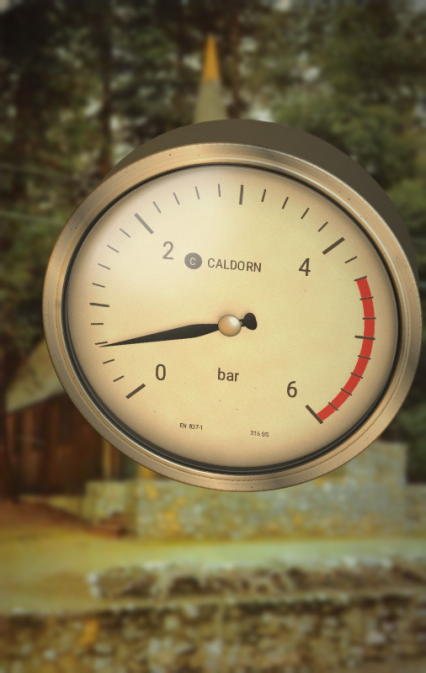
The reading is 0.6 bar
